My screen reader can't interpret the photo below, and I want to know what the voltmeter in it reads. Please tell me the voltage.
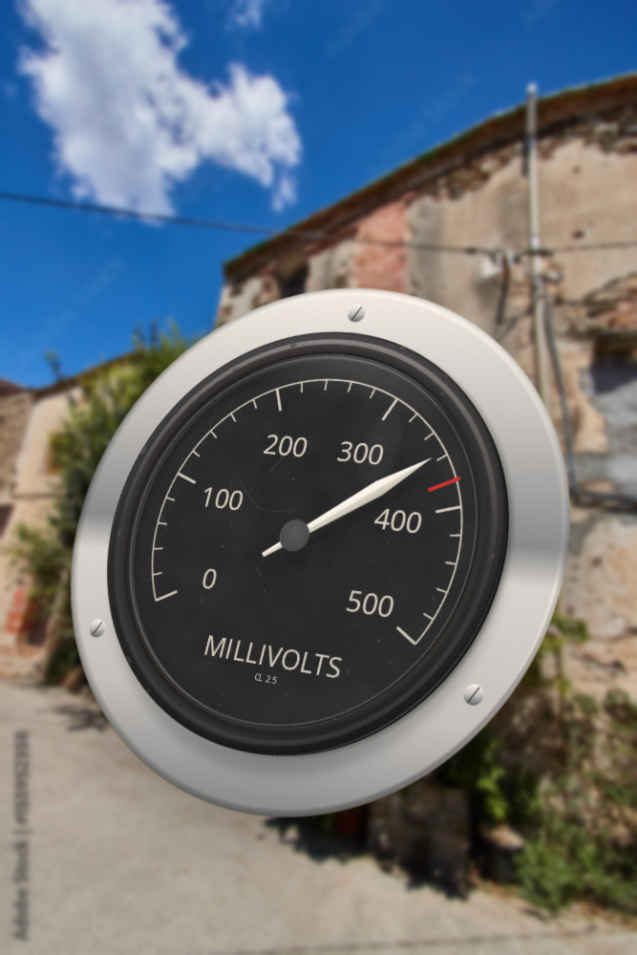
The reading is 360 mV
